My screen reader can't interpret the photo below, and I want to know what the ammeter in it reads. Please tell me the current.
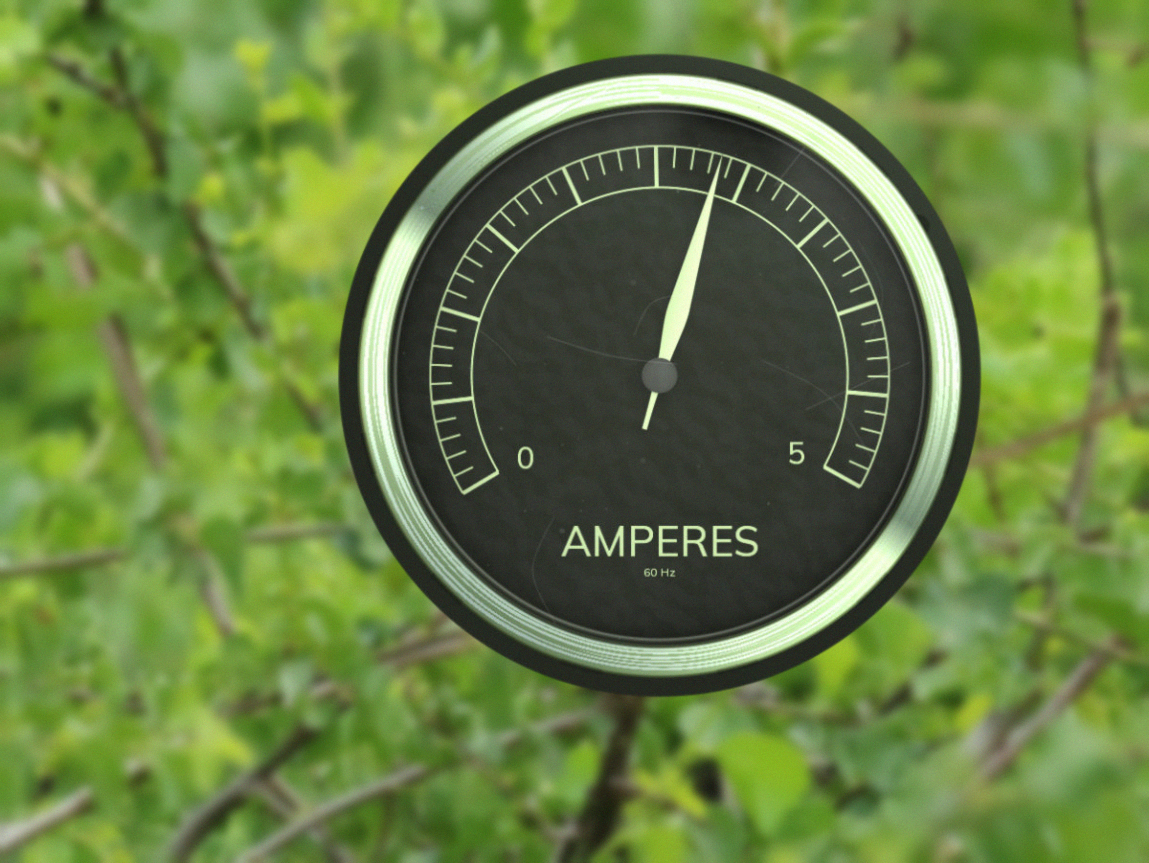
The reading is 2.85 A
